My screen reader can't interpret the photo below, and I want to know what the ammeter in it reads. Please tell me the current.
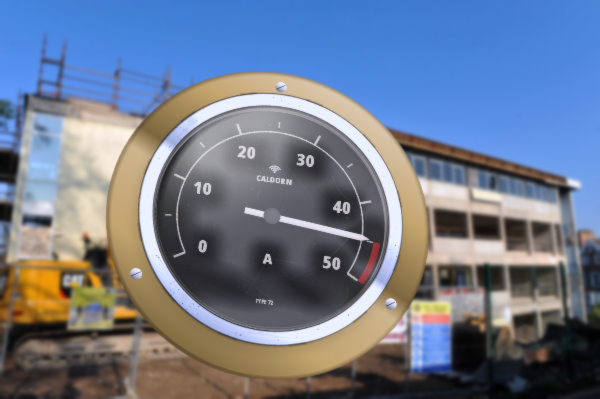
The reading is 45 A
